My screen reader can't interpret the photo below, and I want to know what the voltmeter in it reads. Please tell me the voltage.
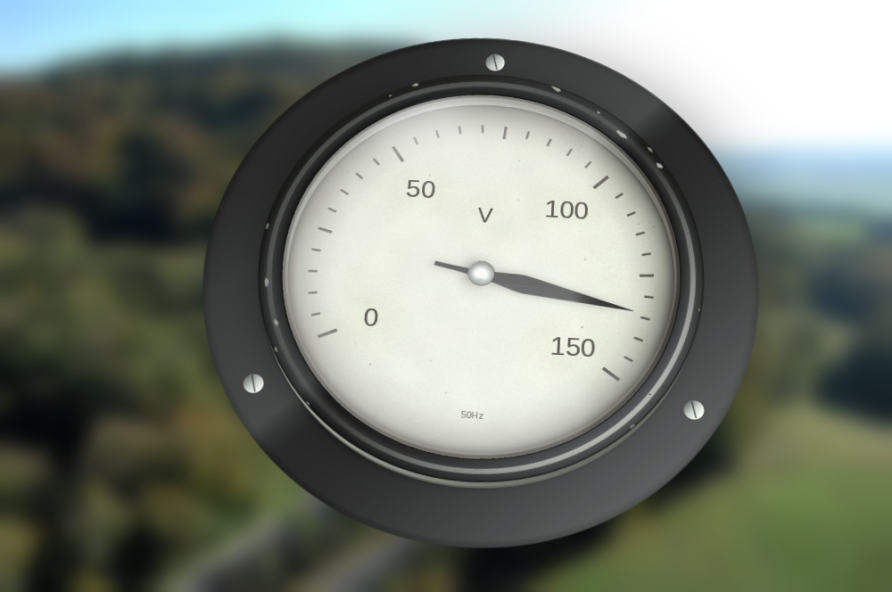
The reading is 135 V
